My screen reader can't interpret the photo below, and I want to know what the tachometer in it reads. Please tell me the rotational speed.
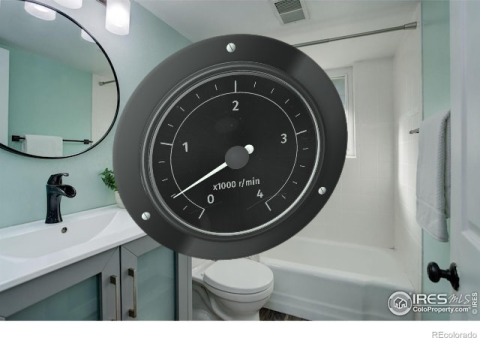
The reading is 400 rpm
